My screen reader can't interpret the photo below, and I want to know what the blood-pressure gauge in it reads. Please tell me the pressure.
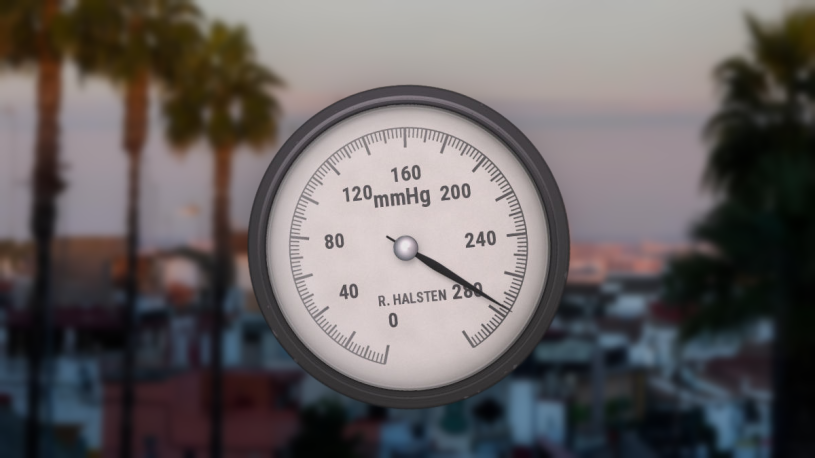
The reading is 276 mmHg
